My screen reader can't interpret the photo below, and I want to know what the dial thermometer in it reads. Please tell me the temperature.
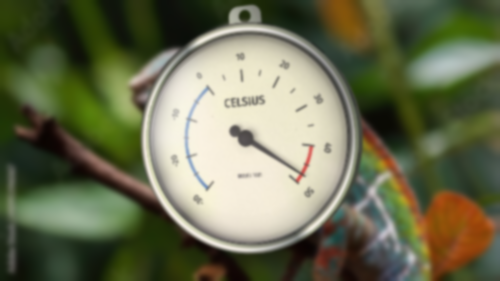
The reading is 47.5 °C
